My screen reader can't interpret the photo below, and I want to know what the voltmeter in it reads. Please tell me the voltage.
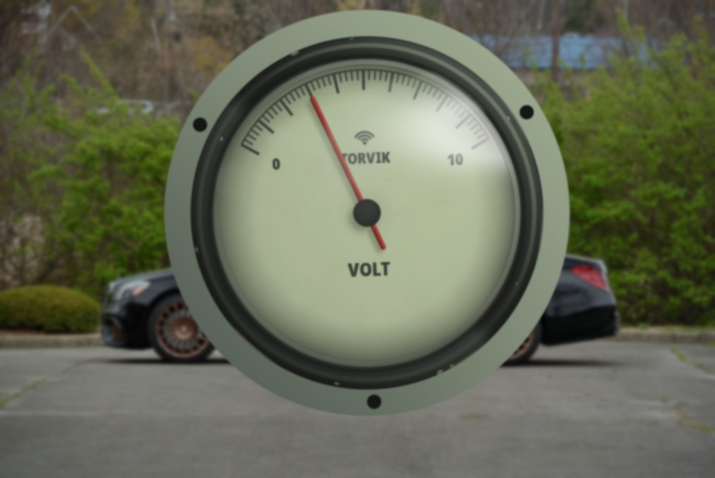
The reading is 3 V
